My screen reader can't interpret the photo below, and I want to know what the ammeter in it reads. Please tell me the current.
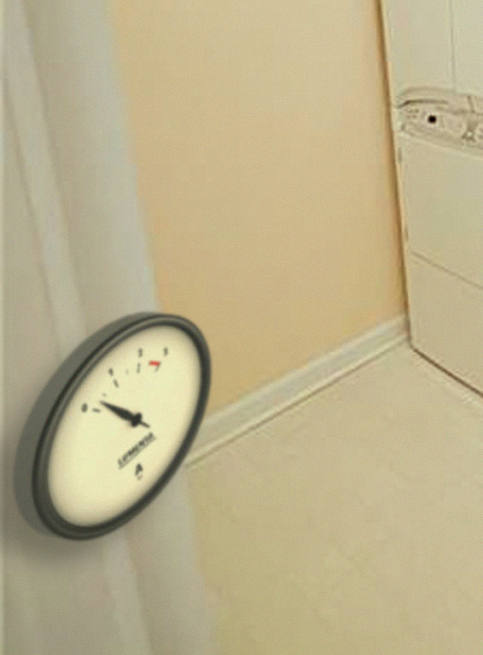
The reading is 0.25 A
